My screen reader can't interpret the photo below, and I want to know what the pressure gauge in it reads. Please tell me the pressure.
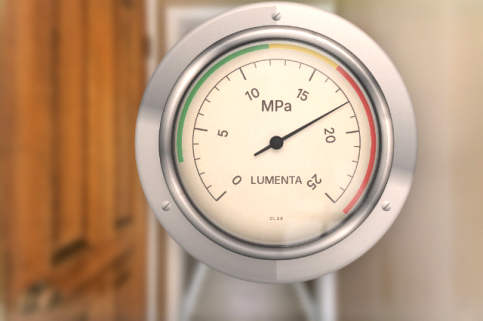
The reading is 18 MPa
